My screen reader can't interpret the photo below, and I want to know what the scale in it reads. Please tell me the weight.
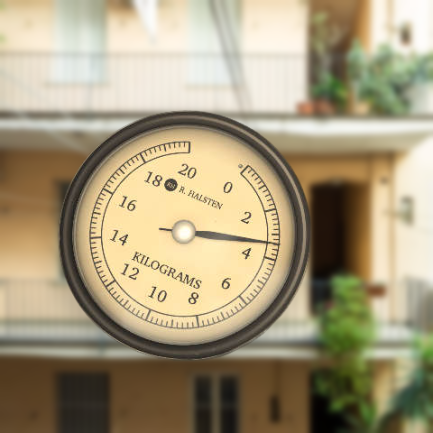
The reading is 3.4 kg
